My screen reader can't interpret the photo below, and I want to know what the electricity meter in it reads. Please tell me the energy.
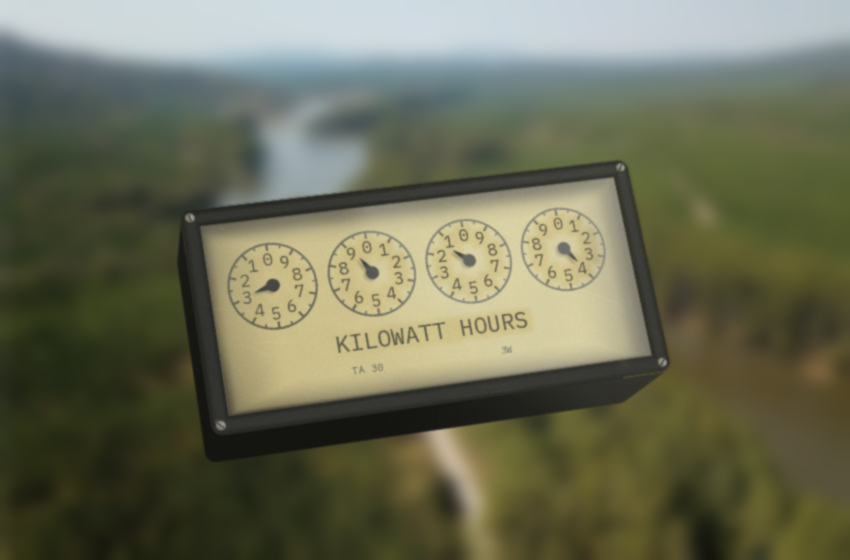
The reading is 2914 kWh
